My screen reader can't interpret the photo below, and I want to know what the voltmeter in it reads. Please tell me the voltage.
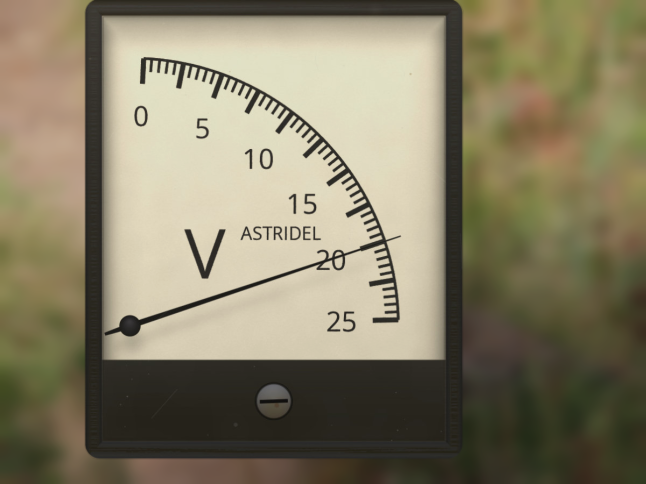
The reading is 20 V
